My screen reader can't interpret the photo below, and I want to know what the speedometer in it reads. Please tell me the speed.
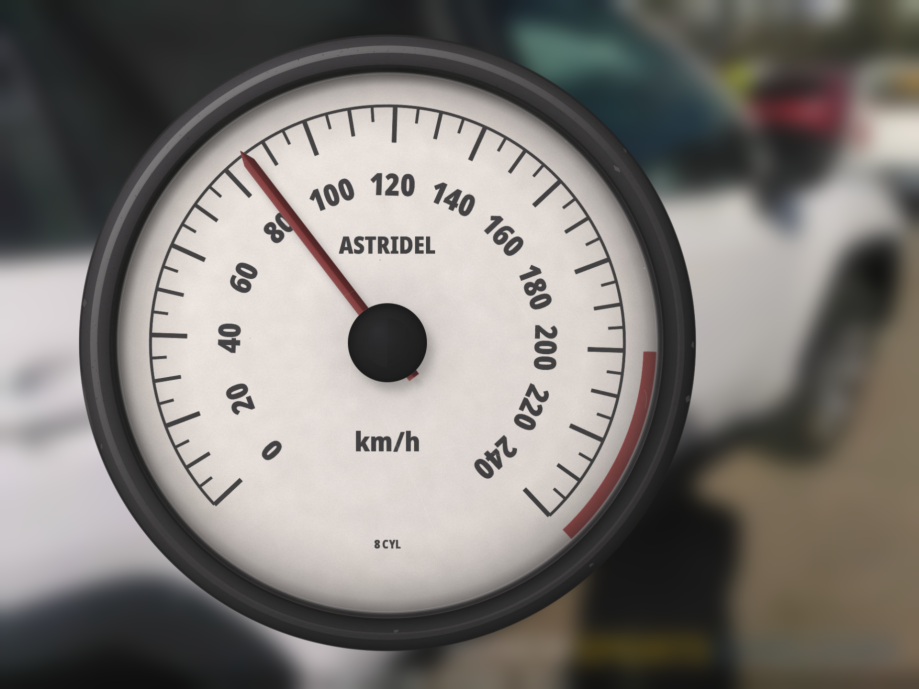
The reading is 85 km/h
